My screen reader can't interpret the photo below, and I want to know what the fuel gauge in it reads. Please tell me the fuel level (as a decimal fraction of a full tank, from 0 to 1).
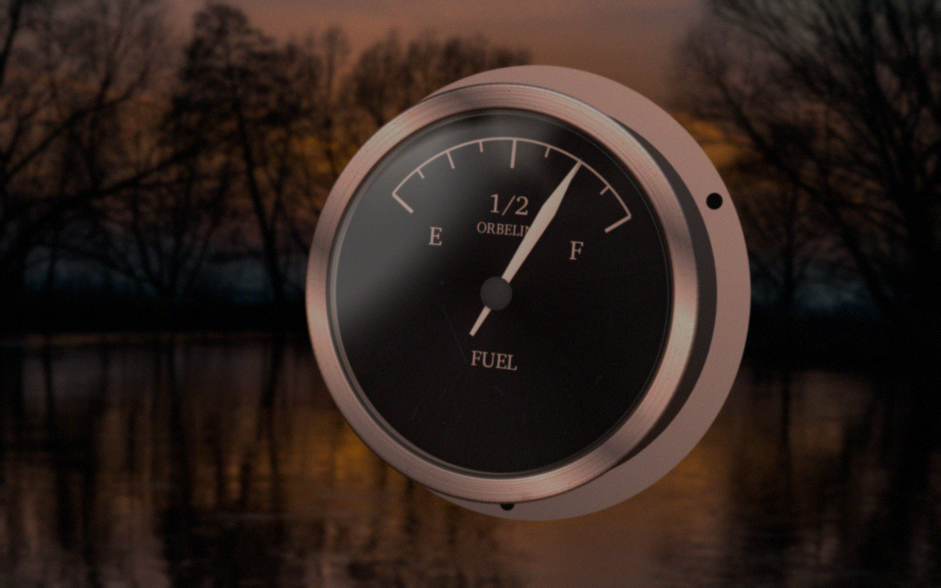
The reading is 0.75
